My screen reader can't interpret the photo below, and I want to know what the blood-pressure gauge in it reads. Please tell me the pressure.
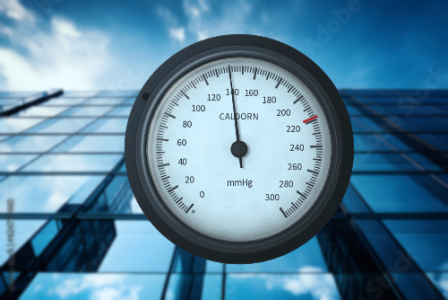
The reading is 140 mmHg
